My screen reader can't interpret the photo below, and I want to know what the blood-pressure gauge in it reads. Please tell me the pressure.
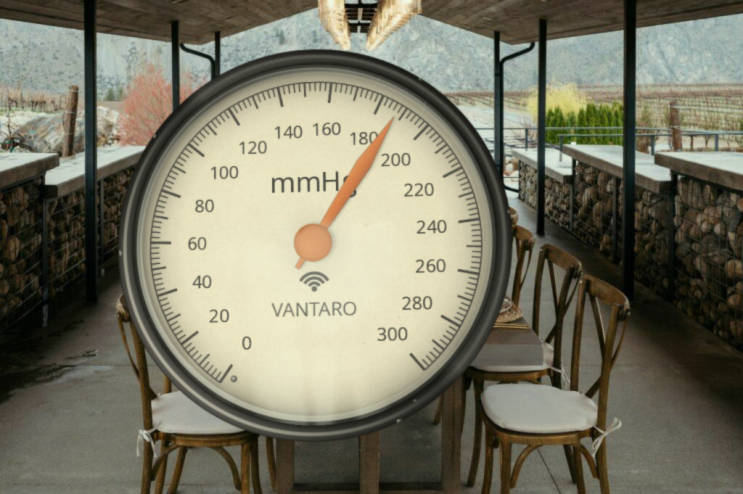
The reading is 188 mmHg
